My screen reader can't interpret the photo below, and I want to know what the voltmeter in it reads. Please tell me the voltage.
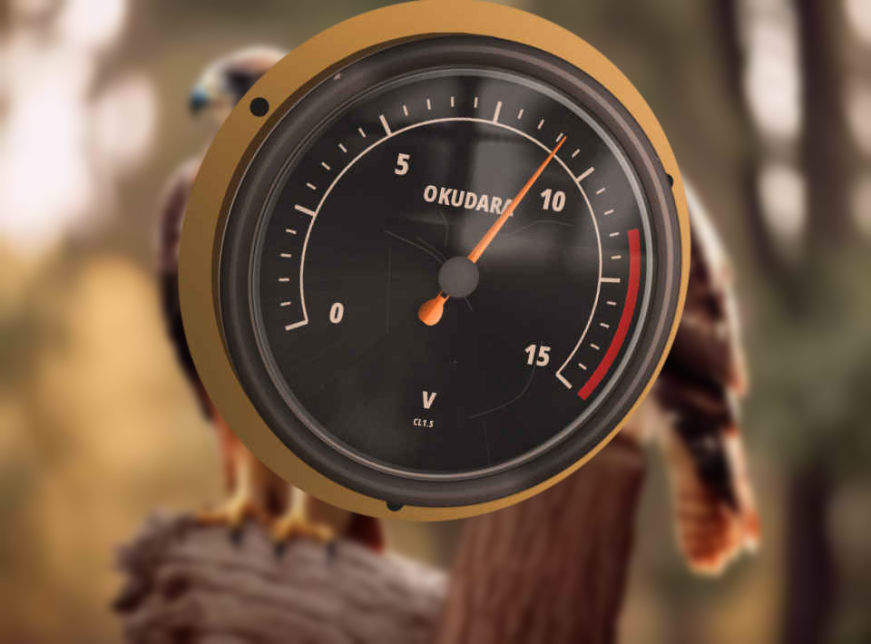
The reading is 9 V
